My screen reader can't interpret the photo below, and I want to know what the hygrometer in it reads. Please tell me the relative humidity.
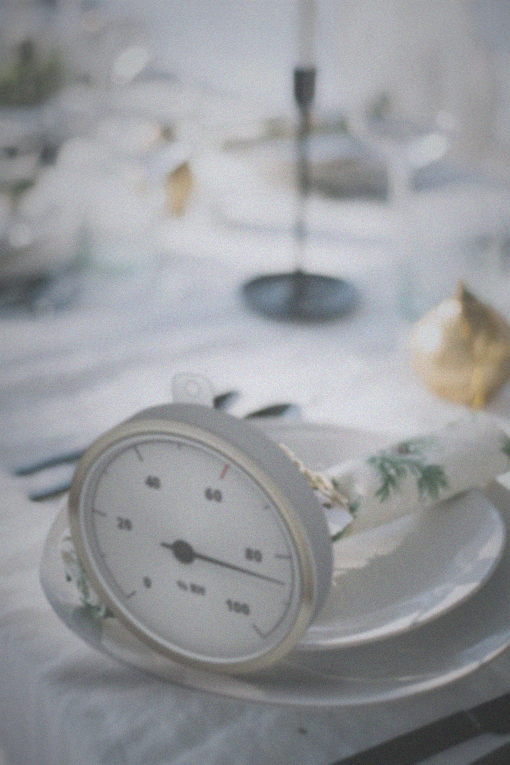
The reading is 85 %
